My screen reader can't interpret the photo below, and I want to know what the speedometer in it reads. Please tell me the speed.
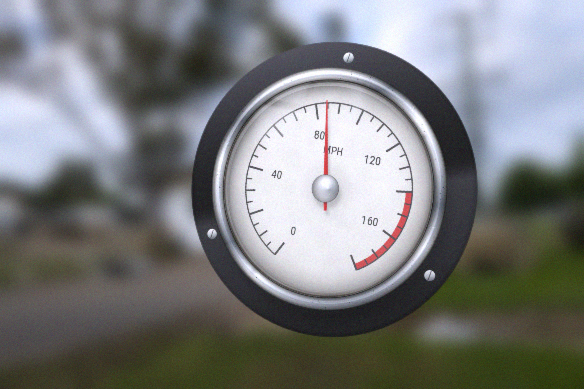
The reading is 85 mph
